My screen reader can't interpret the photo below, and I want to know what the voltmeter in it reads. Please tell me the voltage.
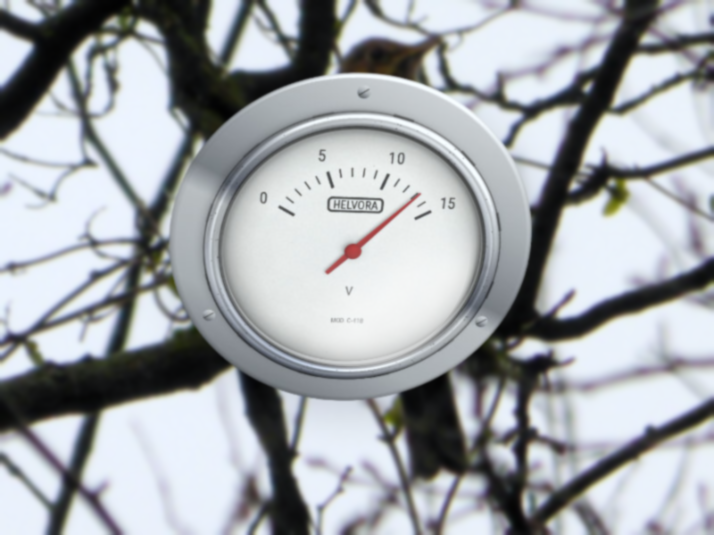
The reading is 13 V
